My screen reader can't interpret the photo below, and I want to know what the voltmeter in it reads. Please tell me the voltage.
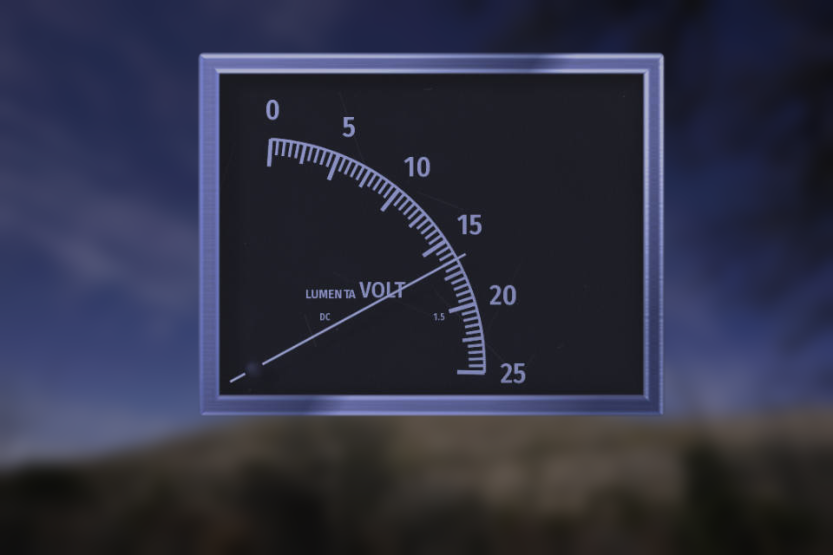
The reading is 16.5 V
